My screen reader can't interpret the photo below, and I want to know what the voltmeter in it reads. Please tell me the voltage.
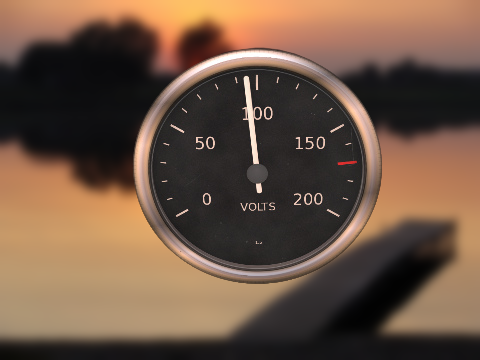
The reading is 95 V
